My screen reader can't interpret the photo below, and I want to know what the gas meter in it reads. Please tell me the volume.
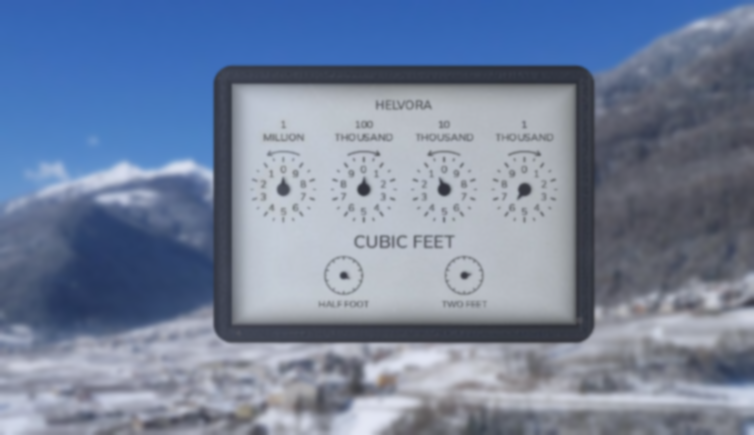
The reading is 600 ft³
